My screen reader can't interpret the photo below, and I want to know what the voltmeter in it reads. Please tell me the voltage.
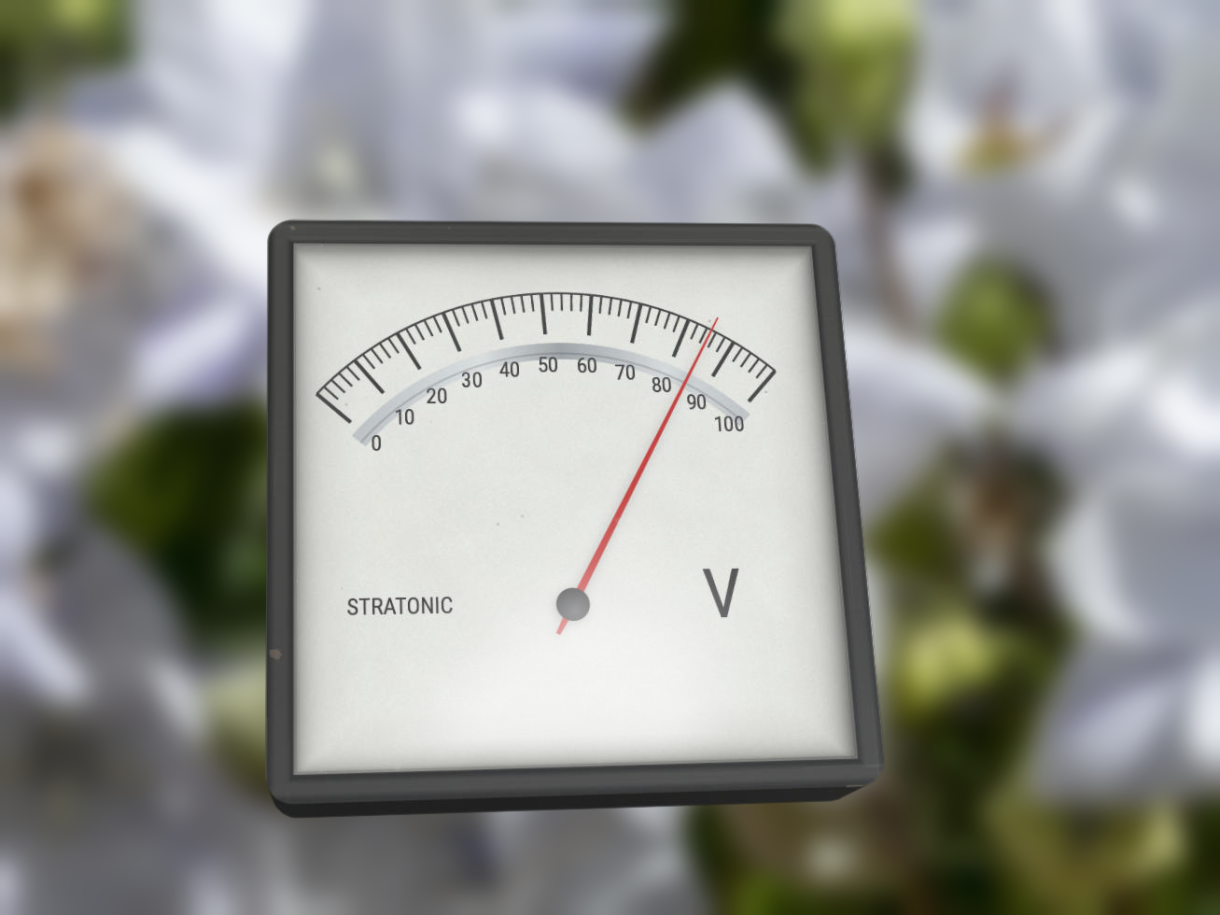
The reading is 85 V
